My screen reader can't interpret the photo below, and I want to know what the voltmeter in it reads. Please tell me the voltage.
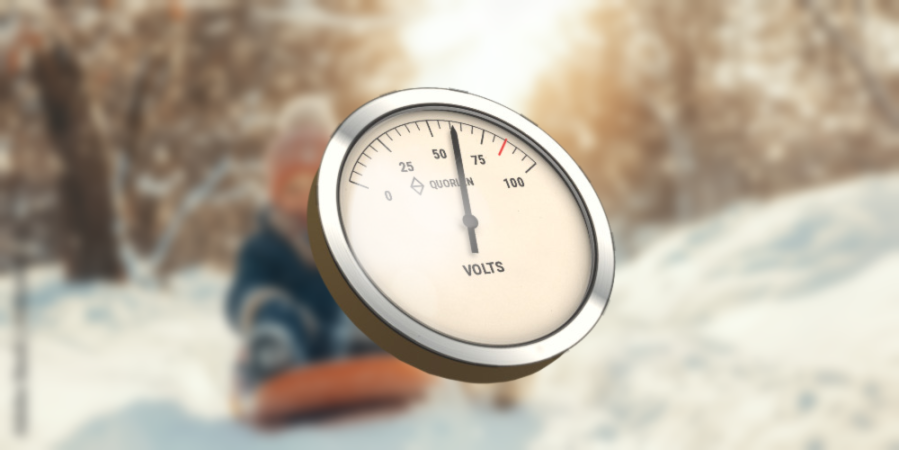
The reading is 60 V
